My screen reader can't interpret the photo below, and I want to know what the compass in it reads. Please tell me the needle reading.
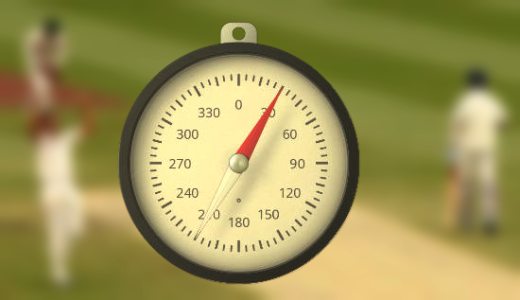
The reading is 30 °
